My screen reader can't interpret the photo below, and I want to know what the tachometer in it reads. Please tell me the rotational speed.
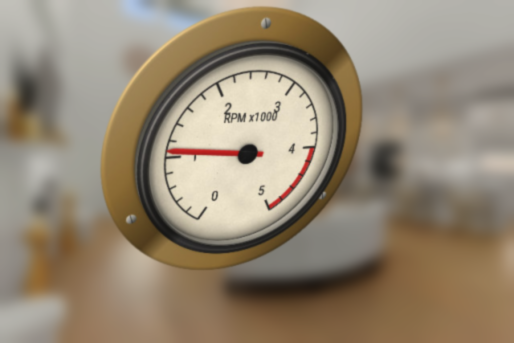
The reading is 1100 rpm
